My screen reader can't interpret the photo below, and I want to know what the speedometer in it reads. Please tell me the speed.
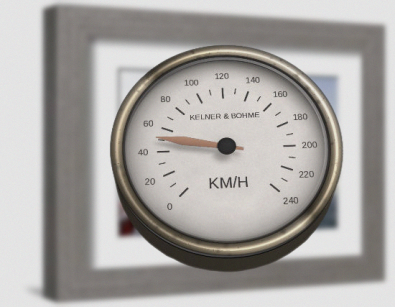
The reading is 50 km/h
